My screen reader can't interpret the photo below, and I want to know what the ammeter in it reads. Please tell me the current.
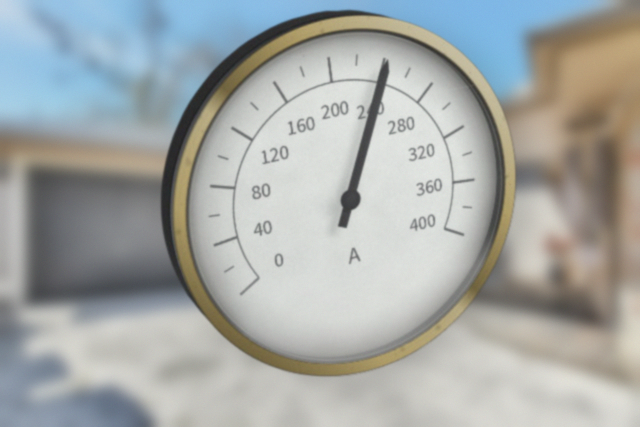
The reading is 240 A
